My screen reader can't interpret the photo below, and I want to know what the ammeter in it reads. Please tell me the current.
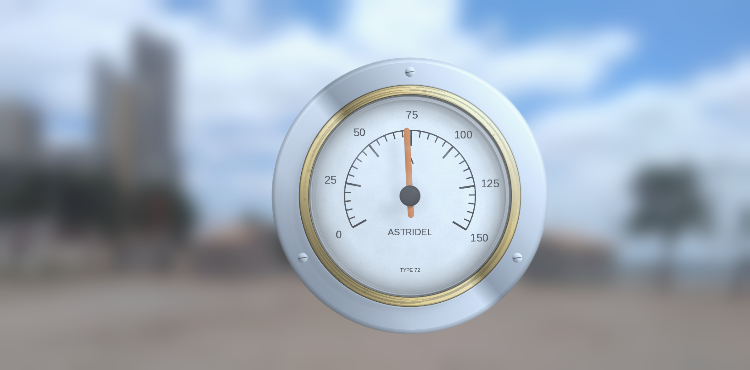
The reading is 72.5 A
